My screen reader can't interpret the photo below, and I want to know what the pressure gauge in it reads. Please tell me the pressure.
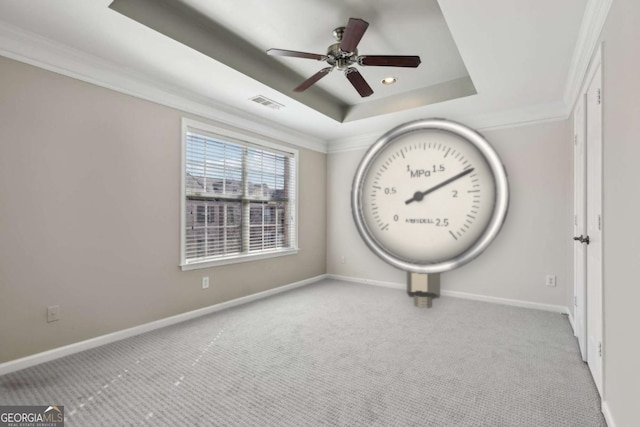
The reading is 1.8 MPa
